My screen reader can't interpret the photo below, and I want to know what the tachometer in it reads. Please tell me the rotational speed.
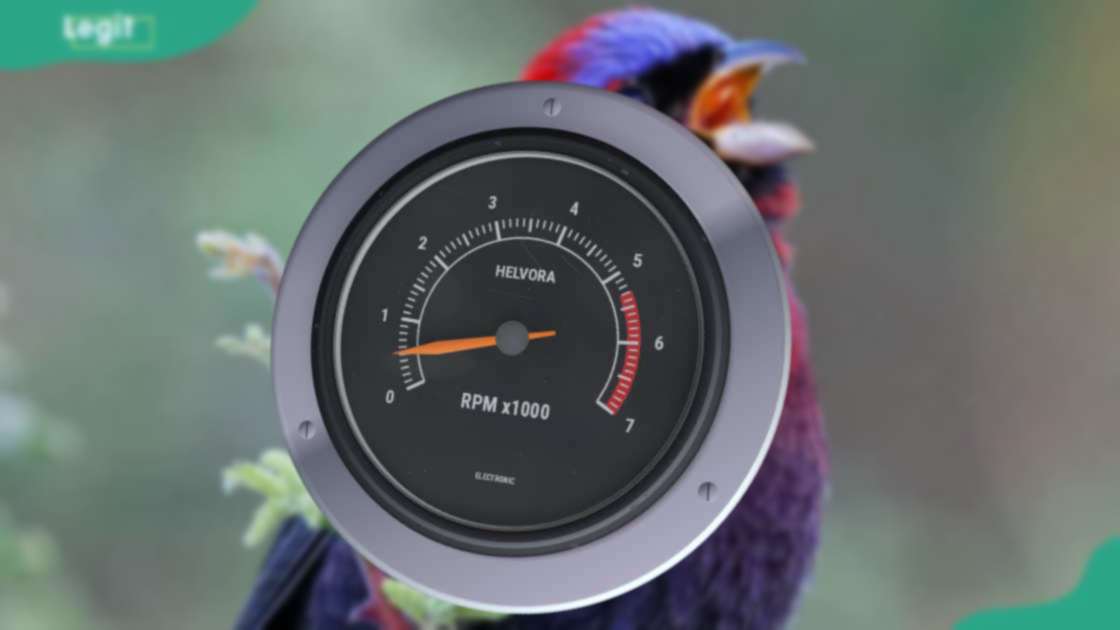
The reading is 500 rpm
